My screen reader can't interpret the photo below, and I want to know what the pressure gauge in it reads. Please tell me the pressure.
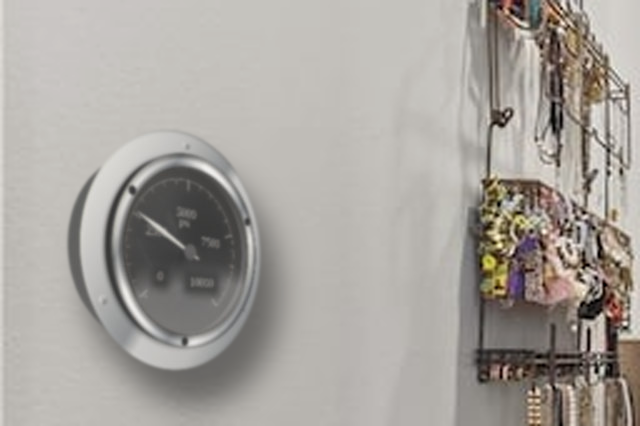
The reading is 2500 psi
